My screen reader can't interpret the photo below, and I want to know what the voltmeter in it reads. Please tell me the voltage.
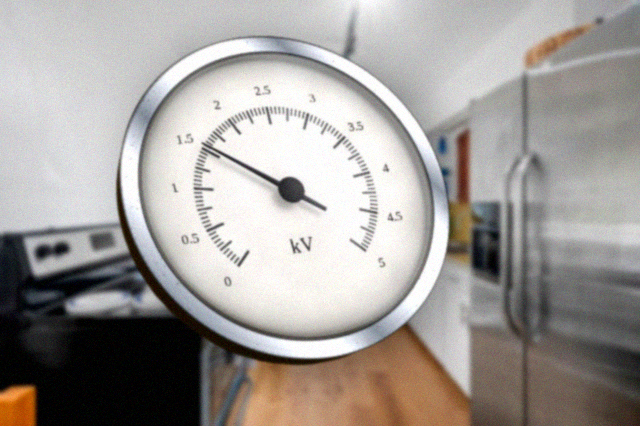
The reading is 1.5 kV
